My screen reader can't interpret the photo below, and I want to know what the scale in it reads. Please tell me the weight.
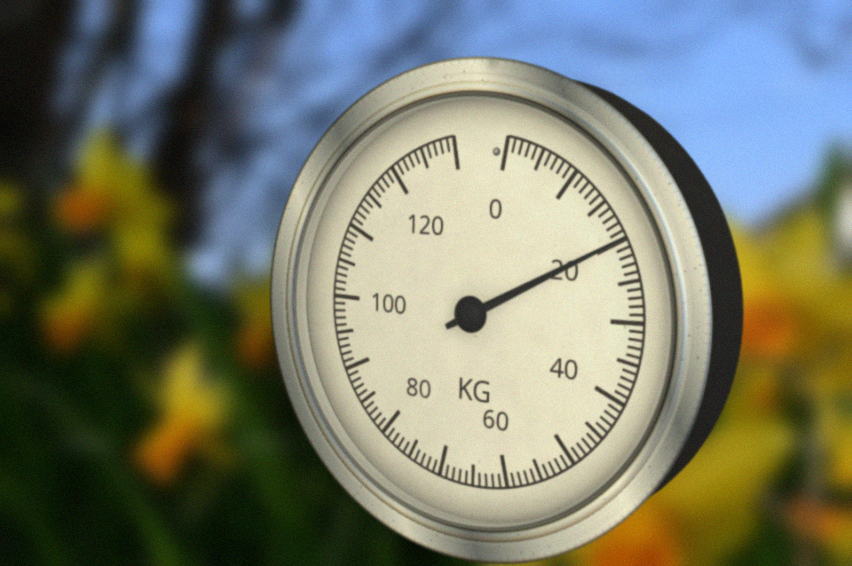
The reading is 20 kg
